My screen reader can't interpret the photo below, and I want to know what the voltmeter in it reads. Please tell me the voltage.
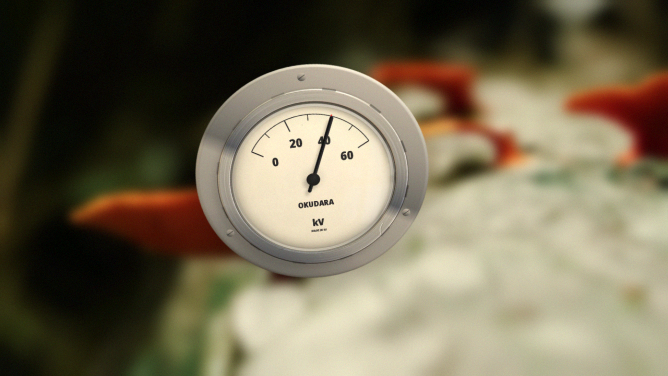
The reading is 40 kV
